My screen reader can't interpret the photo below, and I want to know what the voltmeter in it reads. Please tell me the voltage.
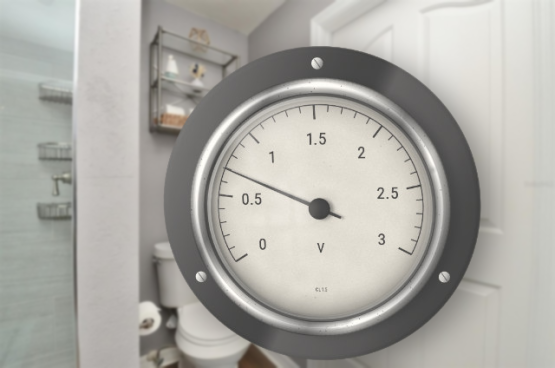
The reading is 0.7 V
